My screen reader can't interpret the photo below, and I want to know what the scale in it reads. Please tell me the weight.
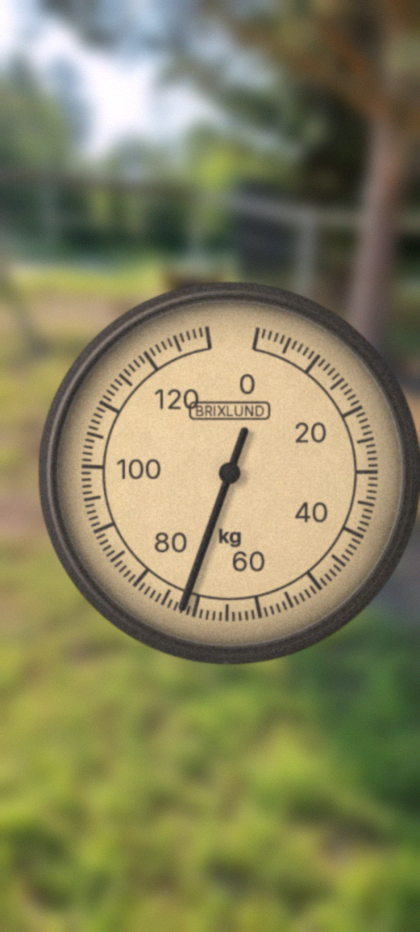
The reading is 72 kg
